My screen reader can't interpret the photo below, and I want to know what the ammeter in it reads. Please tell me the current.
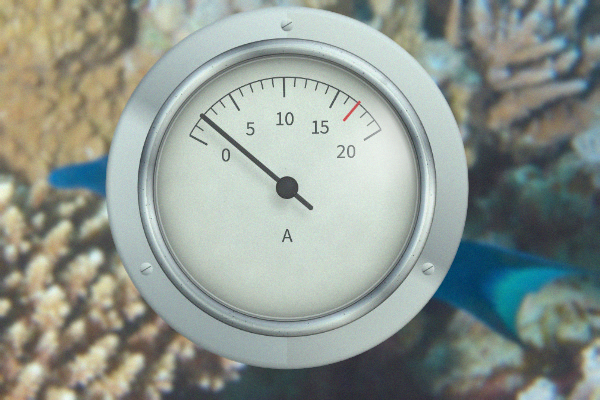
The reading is 2 A
